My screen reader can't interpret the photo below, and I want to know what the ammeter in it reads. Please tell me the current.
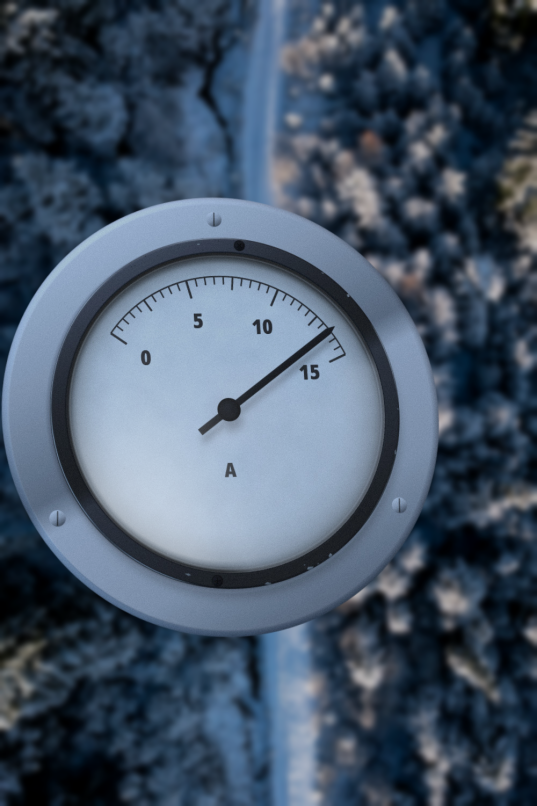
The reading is 13.5 A
